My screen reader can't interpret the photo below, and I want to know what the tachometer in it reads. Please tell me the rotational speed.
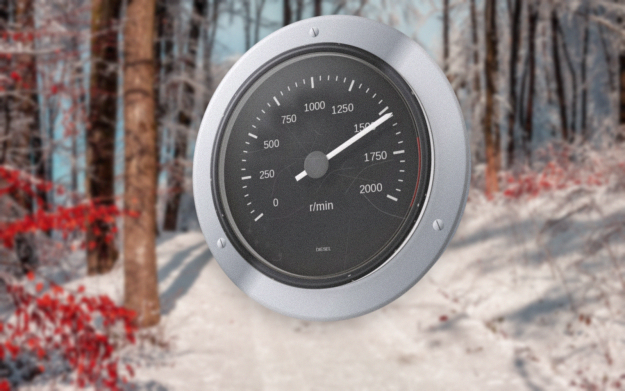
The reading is 1550 rpm
